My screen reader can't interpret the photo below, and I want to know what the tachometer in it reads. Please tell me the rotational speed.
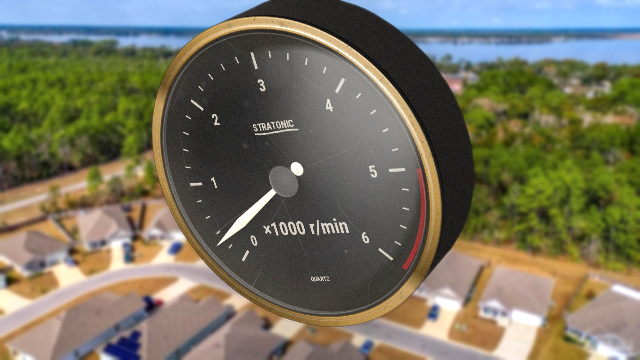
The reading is 300 rpm
